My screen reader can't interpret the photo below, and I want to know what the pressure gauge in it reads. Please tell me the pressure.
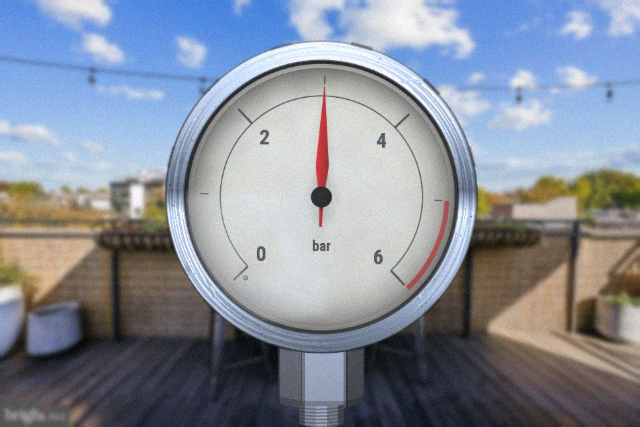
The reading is 3 bar
